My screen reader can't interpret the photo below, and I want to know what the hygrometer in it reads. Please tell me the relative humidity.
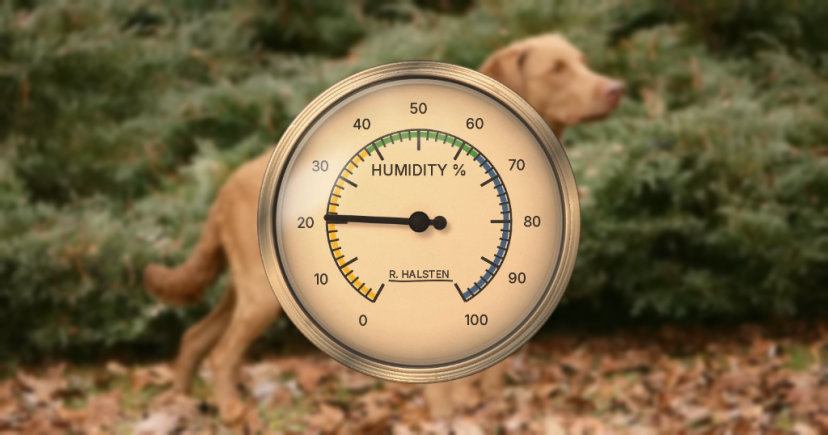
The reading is 21 %
